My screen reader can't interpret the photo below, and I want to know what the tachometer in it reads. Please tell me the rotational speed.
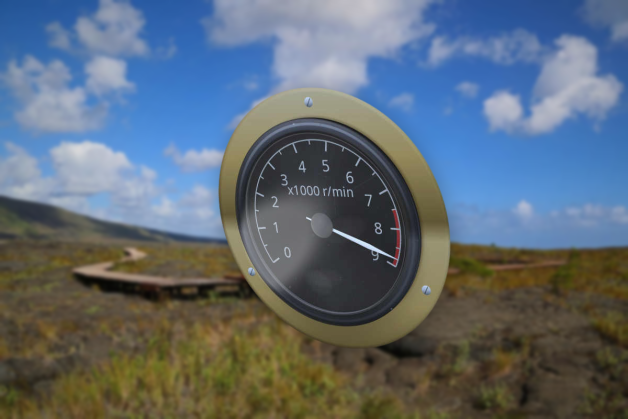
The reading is 8750 rpm
